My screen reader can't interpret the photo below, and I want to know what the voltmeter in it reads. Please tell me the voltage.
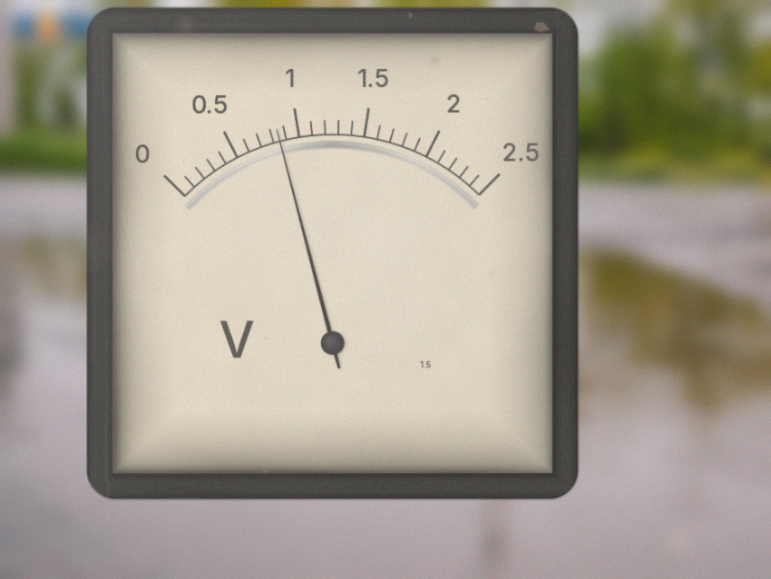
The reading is 0.85 V
